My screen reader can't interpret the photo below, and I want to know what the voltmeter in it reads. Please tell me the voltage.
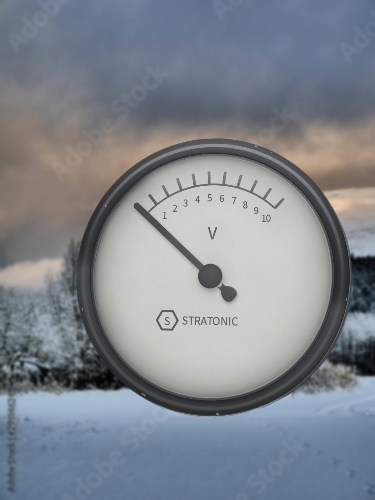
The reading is 0 V
